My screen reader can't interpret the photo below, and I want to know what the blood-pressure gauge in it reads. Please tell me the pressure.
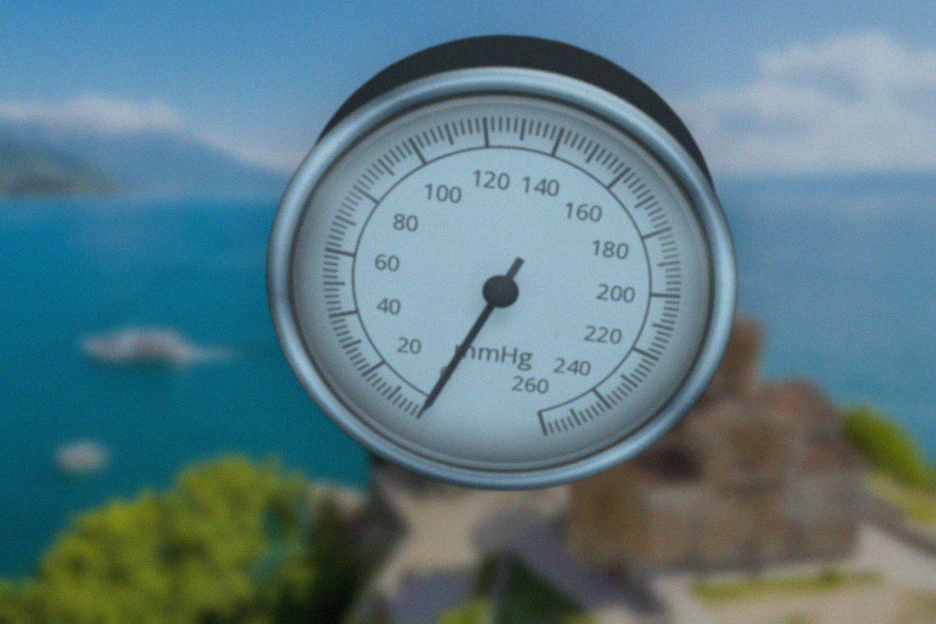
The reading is 0 mmHg
